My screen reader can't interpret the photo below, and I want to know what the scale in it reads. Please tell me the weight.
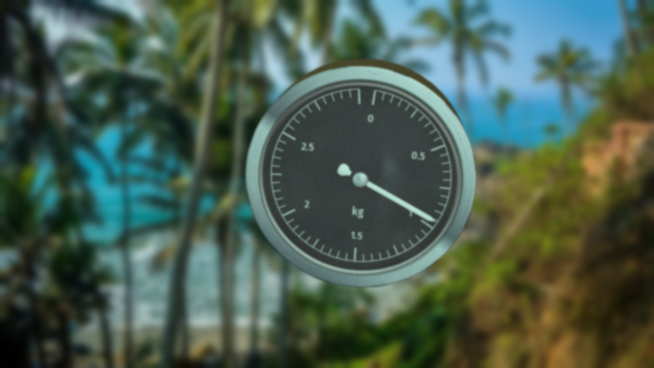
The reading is 0.95 kg
